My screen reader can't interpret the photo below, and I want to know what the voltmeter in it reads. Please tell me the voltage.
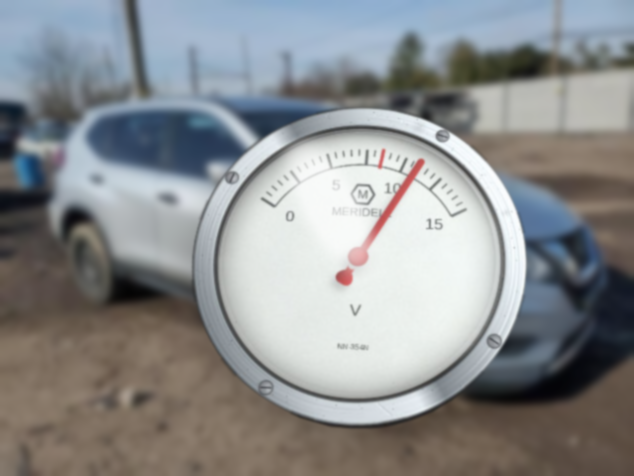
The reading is 11 V
